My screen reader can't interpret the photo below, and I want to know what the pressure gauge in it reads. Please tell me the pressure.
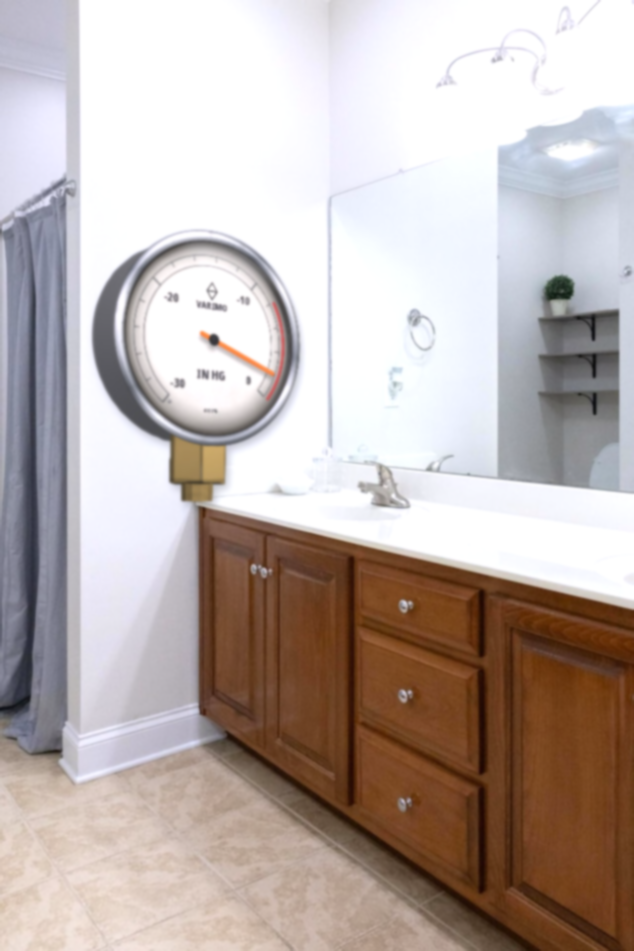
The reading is -2 inHg
